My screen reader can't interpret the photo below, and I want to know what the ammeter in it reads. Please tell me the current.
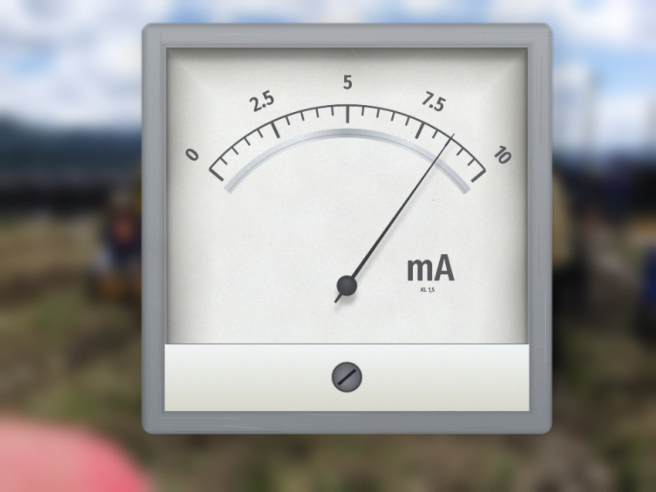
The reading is 8.5 mA
